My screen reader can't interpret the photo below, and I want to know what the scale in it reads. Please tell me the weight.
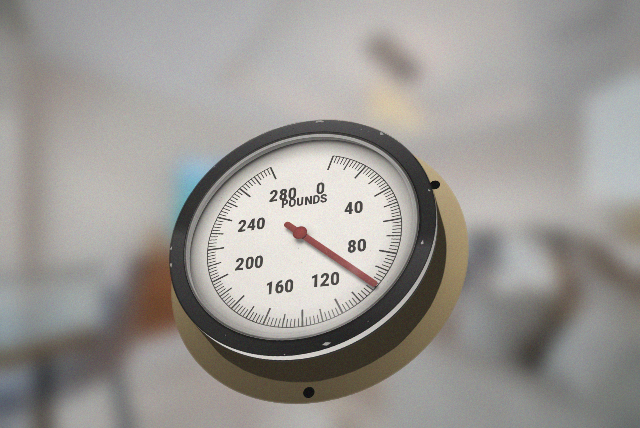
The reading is 100 lb
